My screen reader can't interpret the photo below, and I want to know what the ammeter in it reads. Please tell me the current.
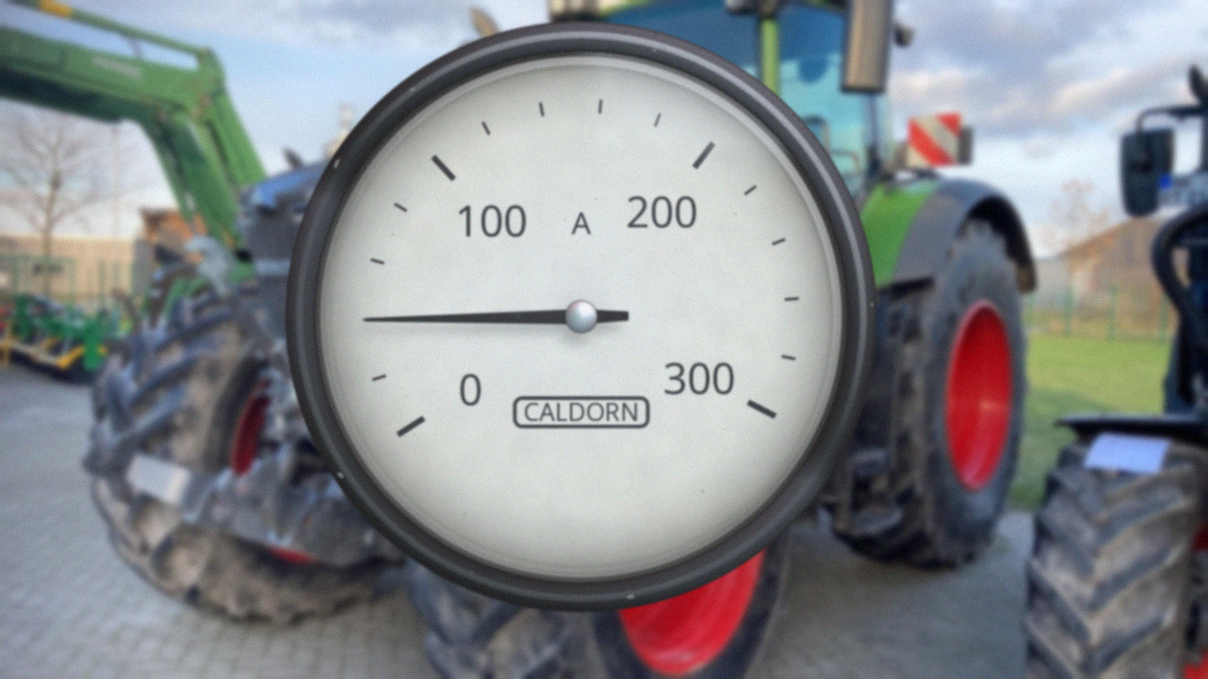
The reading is 40 A
